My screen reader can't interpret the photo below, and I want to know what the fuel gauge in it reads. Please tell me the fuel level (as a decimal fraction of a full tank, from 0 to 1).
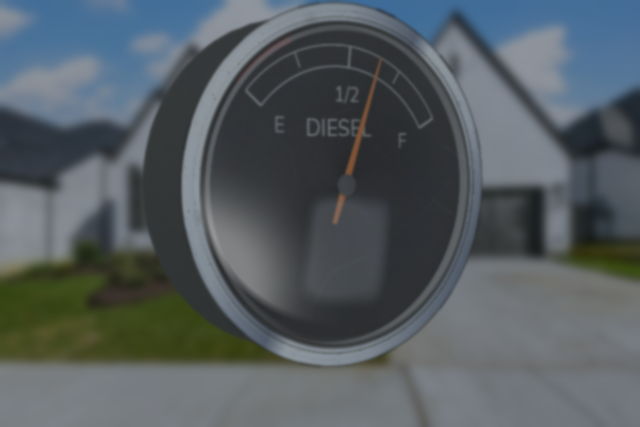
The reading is 0.625
